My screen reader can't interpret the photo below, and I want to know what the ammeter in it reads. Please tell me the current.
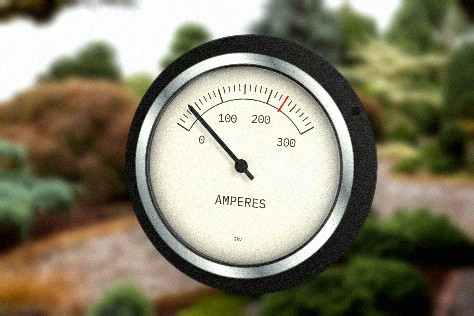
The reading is 40 A
